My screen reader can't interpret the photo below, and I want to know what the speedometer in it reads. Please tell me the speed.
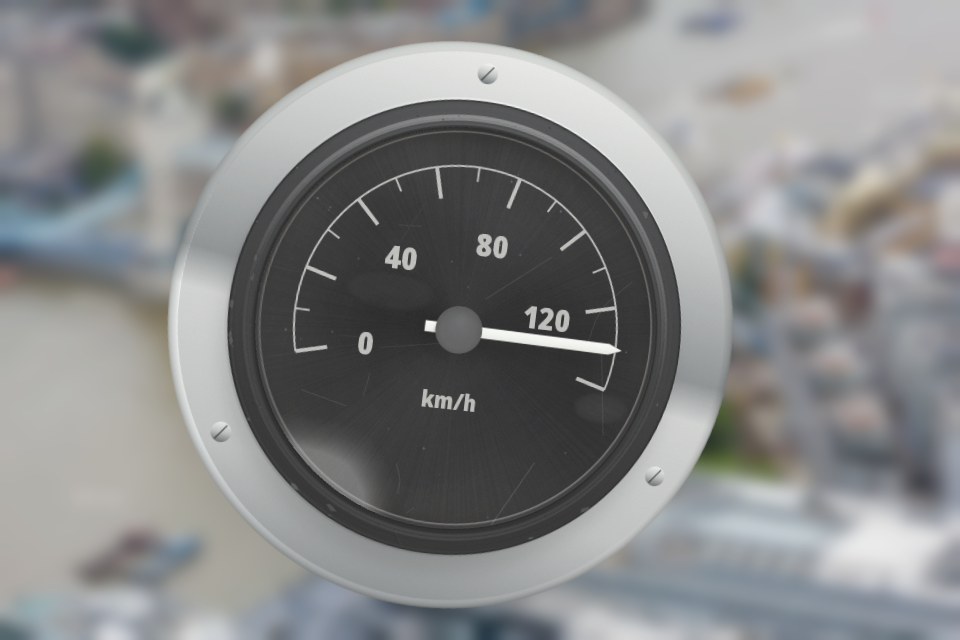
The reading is 130 km/h
